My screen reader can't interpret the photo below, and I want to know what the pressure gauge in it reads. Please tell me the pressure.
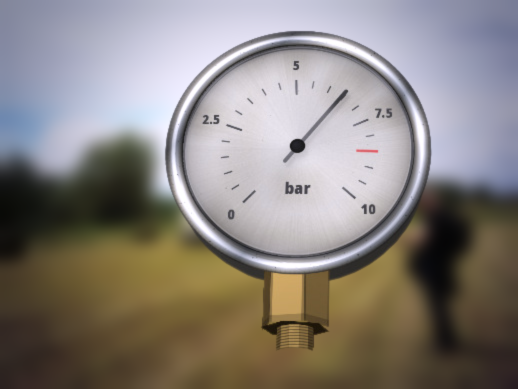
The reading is 6.5 bar
